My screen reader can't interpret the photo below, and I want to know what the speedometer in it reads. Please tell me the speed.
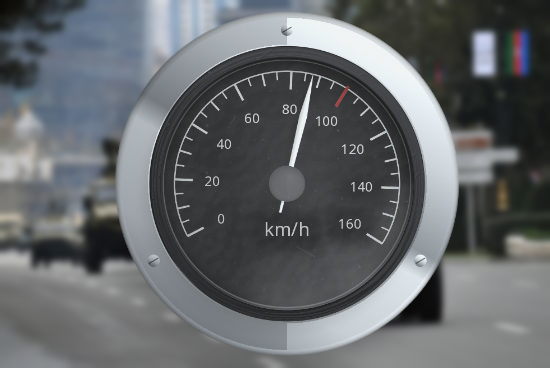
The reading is 87.5 km/h
